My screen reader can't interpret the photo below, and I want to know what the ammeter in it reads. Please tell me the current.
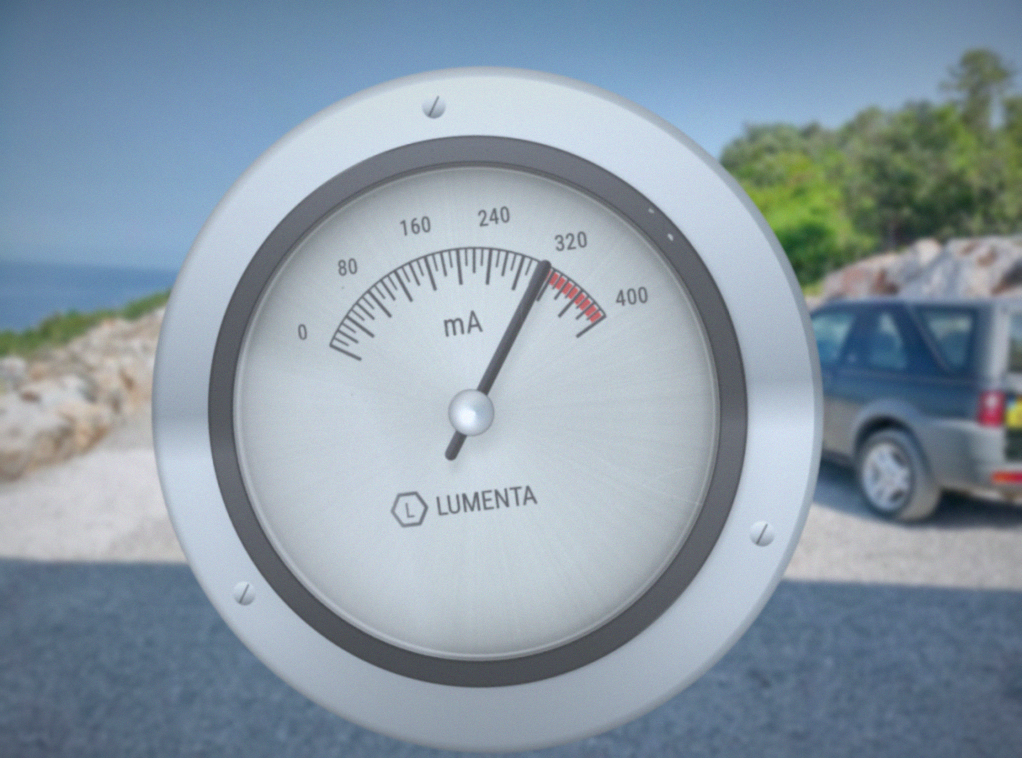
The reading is 310 mA
